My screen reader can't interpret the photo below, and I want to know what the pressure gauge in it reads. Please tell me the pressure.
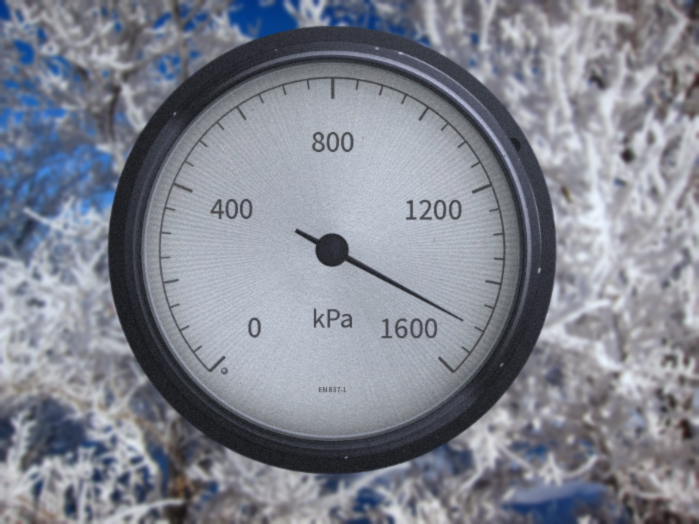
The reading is 1500 kPa
